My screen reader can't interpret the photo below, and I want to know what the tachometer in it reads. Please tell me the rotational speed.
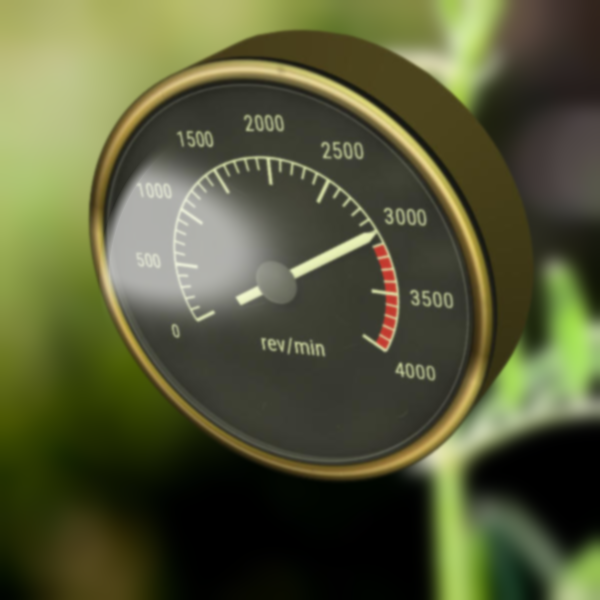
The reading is 3000 rpm
